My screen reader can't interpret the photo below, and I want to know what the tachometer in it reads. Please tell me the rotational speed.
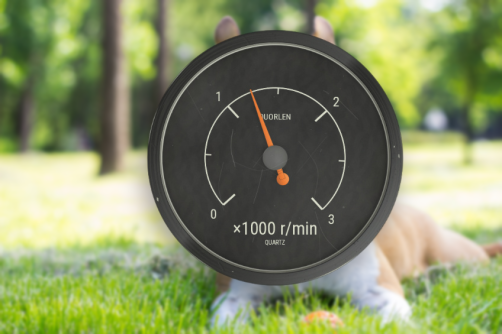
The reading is 1250 rpm
